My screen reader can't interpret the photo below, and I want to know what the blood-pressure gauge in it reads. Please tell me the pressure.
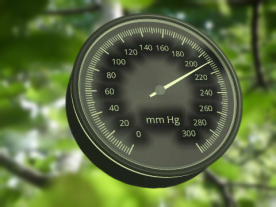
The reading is 210 mmHg
